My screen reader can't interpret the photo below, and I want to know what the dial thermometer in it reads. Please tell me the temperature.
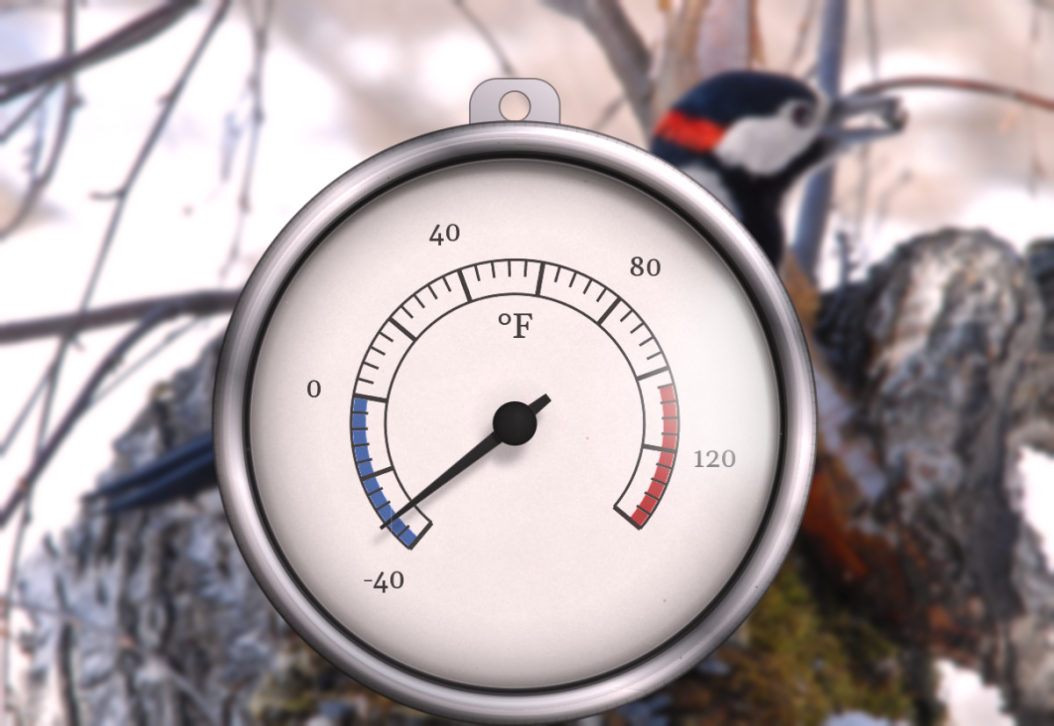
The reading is -32 °F
